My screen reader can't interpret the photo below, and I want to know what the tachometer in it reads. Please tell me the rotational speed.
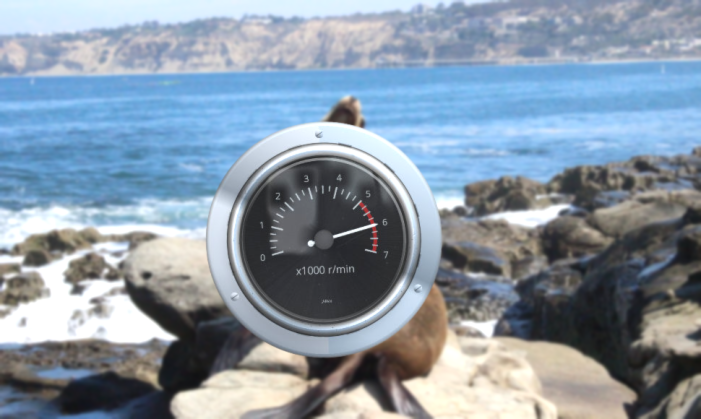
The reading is 6000 rpm
